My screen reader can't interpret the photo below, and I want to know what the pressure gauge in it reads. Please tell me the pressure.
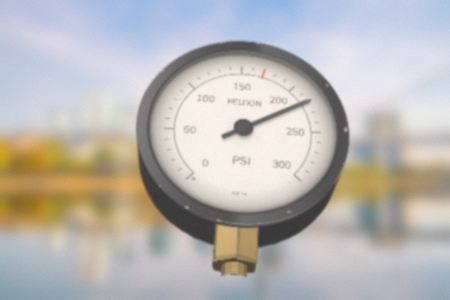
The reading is 220 psi
